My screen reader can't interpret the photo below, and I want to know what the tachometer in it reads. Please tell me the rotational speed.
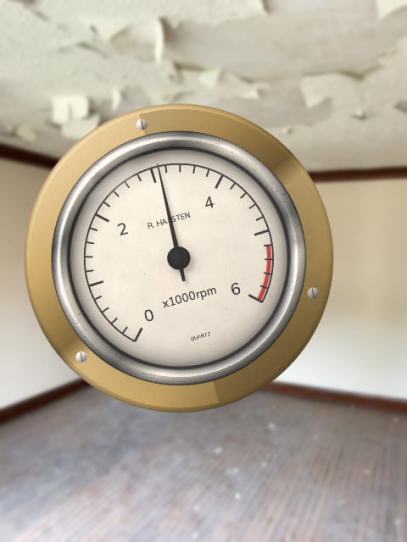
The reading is 3100 rpm
